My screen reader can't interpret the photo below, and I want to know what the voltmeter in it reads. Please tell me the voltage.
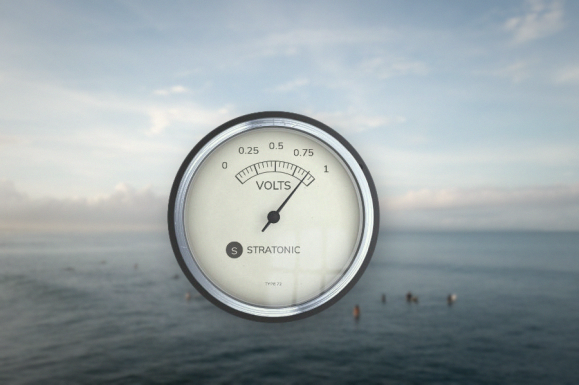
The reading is 0.9 V
